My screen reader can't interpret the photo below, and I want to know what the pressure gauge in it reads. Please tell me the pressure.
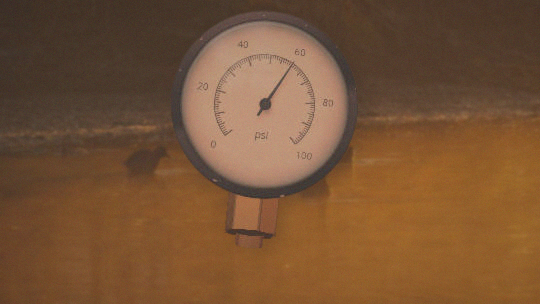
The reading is 60 psi
